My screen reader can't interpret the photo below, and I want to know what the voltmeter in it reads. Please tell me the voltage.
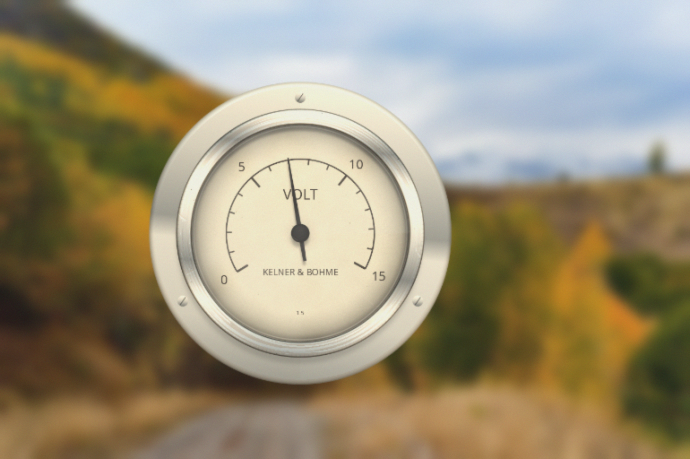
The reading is 7 V
